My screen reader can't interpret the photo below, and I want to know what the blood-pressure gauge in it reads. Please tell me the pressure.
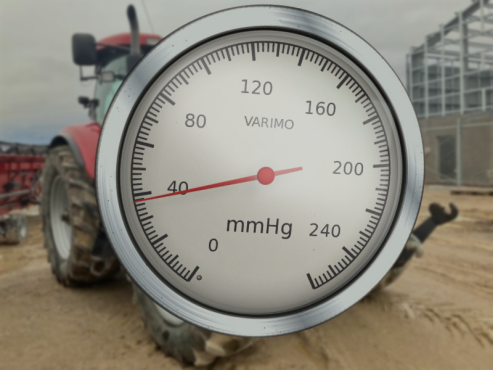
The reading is 38 mmHg
